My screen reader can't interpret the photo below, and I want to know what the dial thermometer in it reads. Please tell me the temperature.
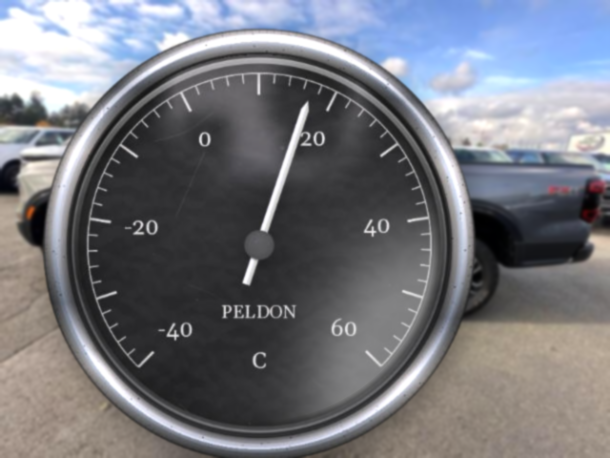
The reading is 17 °C
